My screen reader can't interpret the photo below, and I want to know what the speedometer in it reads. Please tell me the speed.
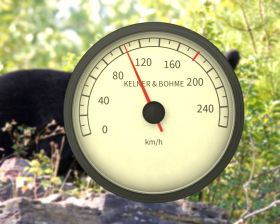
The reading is 105 km/h
